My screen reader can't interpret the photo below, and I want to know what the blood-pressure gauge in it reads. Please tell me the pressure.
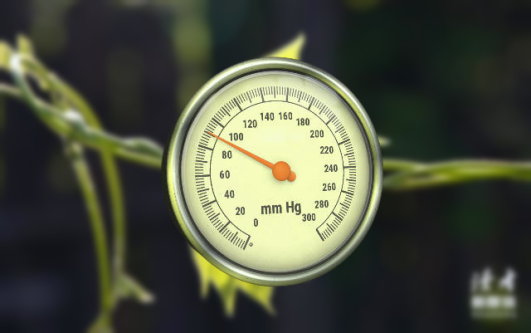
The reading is 90 mmHg
